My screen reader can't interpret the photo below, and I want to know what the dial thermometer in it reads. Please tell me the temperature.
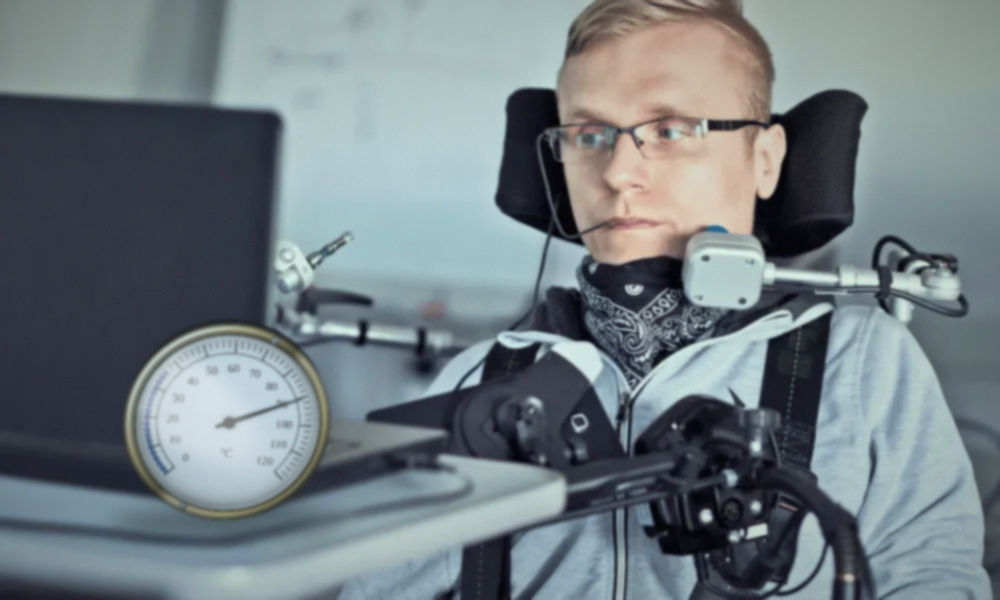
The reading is 90 °C
